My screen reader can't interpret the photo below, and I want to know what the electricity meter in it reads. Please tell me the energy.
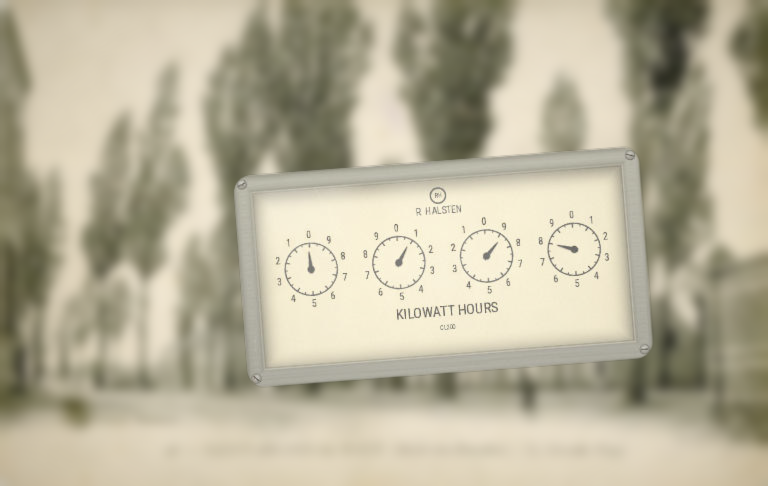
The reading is 88 kWh
